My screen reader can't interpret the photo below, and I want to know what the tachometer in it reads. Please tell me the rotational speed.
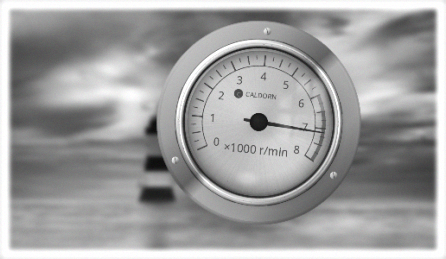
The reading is 7125 rpm
